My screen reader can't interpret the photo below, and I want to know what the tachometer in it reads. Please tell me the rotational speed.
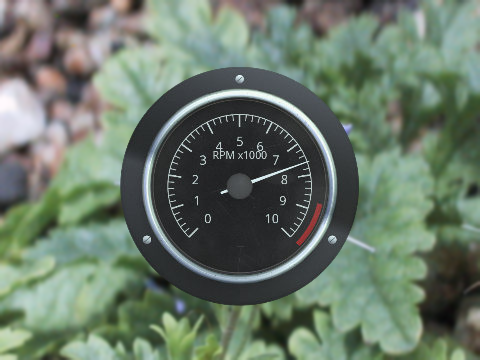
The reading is 7600 rpm
